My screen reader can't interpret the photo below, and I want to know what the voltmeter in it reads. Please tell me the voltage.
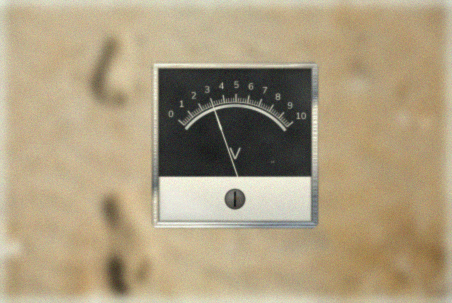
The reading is 3 V
